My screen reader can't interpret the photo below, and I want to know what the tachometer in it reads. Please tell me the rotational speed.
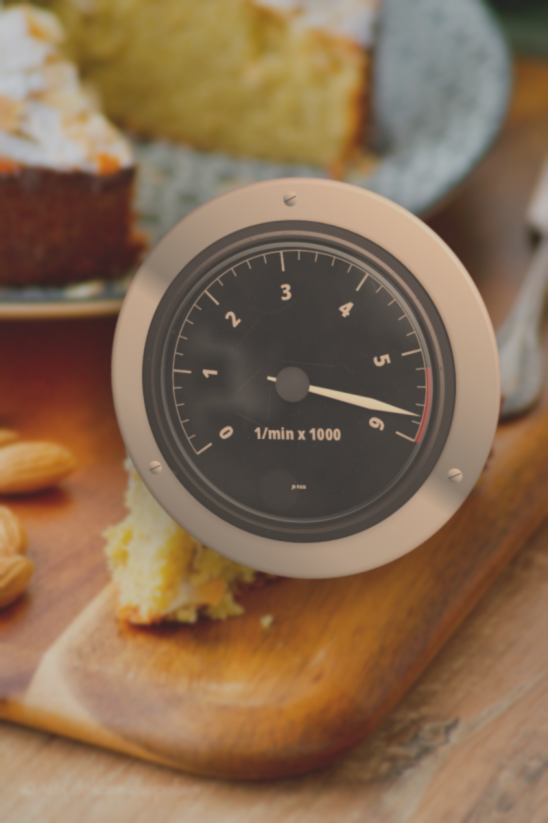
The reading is 5700 rpm
